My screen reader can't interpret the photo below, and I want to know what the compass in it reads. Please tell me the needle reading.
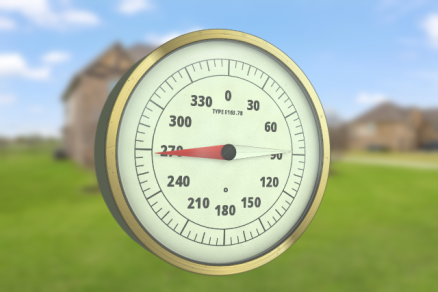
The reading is 267.5 °
